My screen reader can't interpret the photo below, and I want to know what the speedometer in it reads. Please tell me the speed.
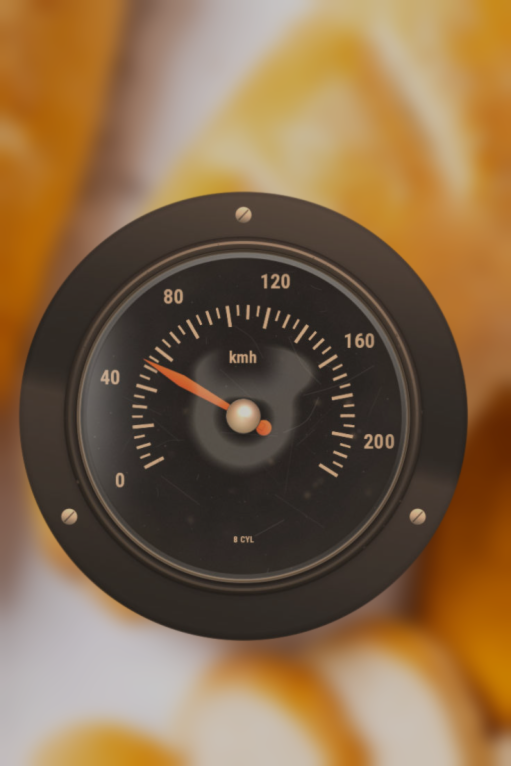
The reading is 52.5 km/h
